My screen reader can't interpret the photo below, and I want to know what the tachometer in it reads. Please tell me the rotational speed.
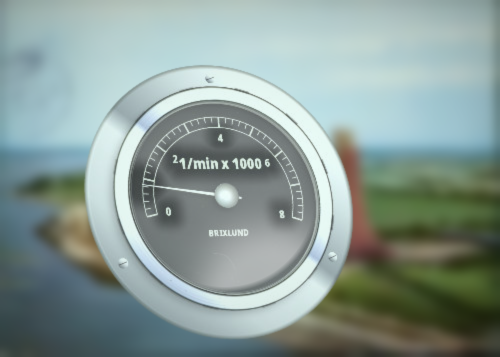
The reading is 800 rpm
